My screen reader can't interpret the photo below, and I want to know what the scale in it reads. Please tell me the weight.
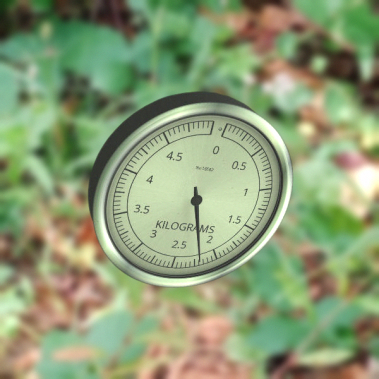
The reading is 2.2 kg
